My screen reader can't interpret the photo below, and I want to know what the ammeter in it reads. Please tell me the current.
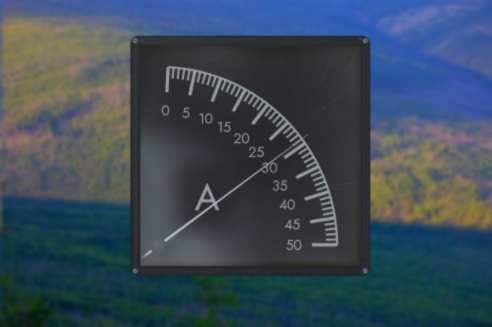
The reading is 29 A
